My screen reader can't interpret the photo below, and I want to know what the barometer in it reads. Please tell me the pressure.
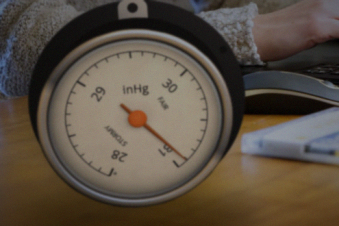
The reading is 30.9 inHg
